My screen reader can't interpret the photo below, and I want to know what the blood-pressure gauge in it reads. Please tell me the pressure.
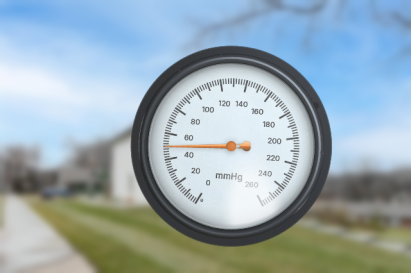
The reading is 50 mmHg
